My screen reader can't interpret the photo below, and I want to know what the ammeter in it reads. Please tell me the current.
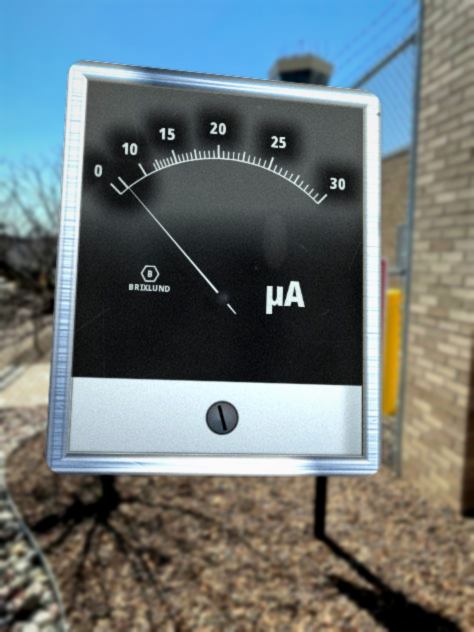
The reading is 5 µA
